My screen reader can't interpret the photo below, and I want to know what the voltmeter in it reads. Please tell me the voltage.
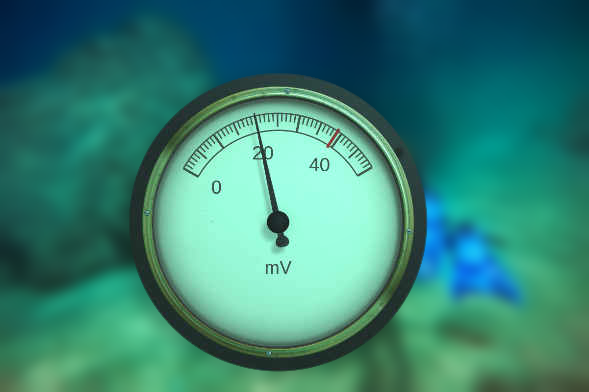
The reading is 20 mV
